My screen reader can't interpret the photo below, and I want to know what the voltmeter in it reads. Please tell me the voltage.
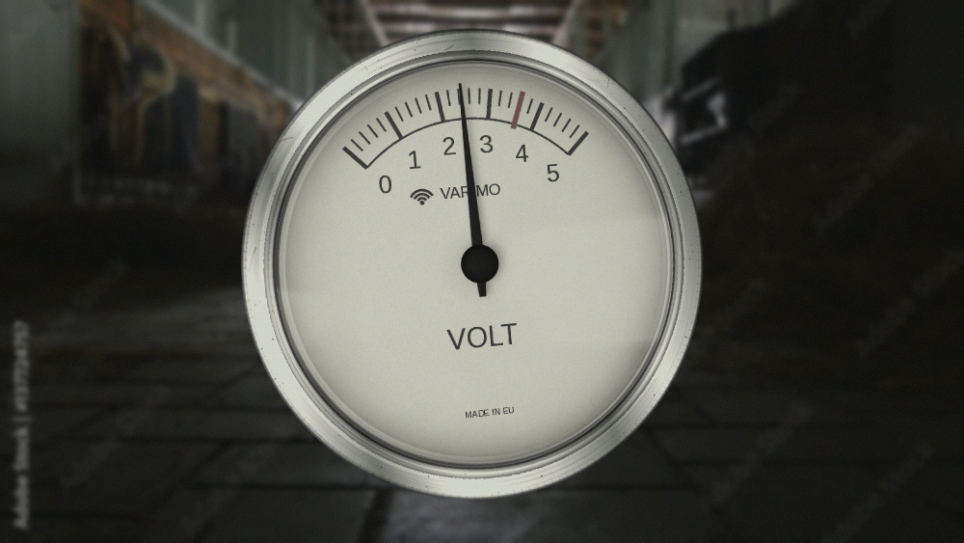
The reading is 2.4 V
